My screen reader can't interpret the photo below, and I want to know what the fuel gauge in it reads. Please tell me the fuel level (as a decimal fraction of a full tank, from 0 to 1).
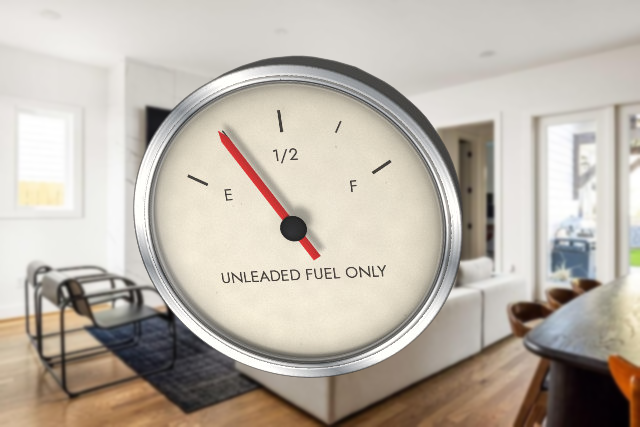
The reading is 0.25
